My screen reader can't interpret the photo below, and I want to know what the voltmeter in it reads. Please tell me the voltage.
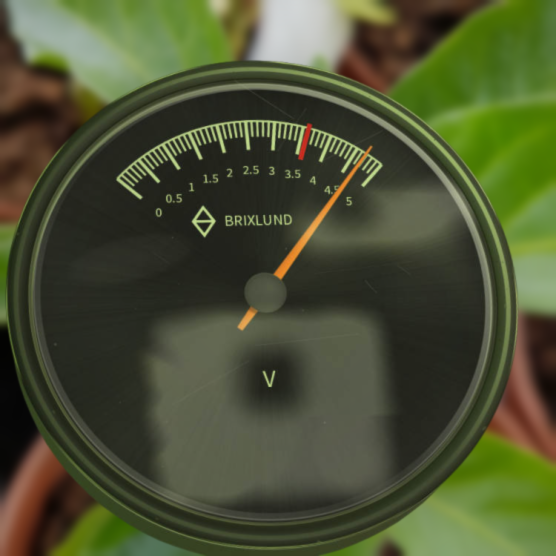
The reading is 4.7 V
